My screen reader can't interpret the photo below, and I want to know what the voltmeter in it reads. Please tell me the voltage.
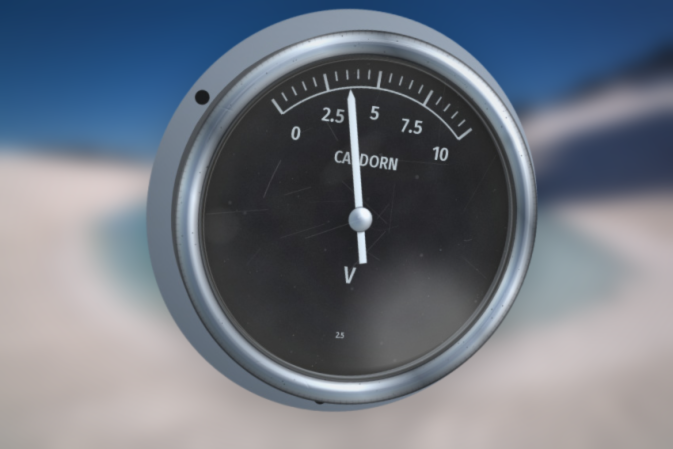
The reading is 3.5 V
